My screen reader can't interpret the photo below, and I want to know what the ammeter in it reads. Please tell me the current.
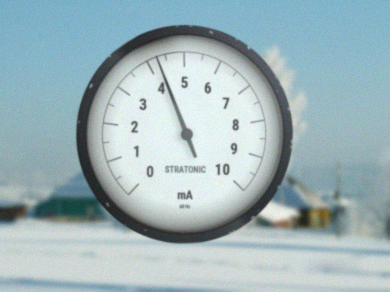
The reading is 4.25 mA
